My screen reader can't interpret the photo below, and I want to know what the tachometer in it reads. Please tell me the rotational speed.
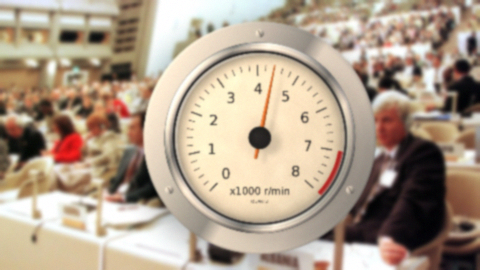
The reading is 4400 rpm
